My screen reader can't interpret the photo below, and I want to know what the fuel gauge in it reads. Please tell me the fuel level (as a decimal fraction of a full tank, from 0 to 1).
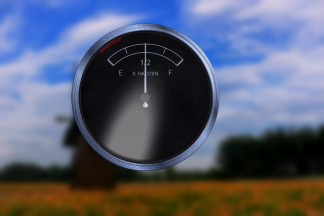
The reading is 0.5
